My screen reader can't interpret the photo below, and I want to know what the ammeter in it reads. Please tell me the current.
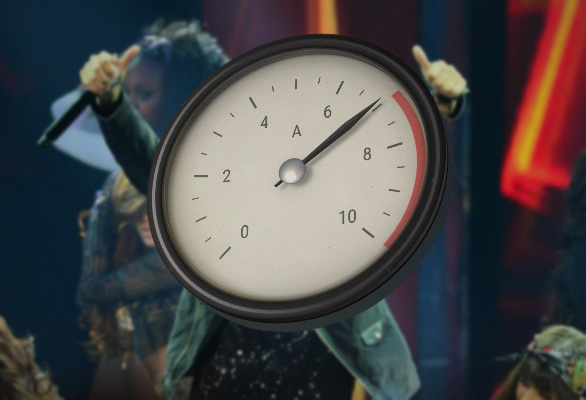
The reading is 7 A
